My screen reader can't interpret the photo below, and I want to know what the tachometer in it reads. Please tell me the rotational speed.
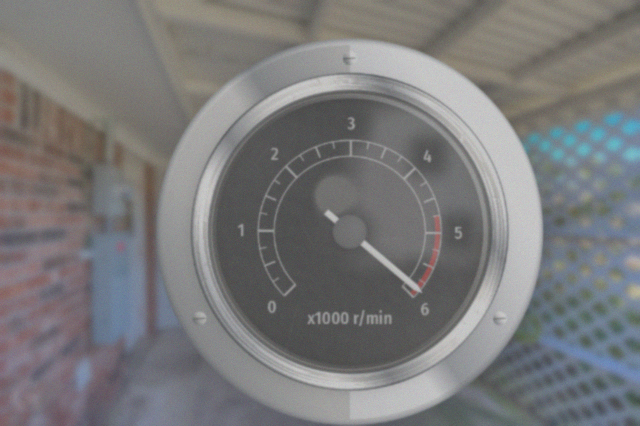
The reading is 5875 rpm
